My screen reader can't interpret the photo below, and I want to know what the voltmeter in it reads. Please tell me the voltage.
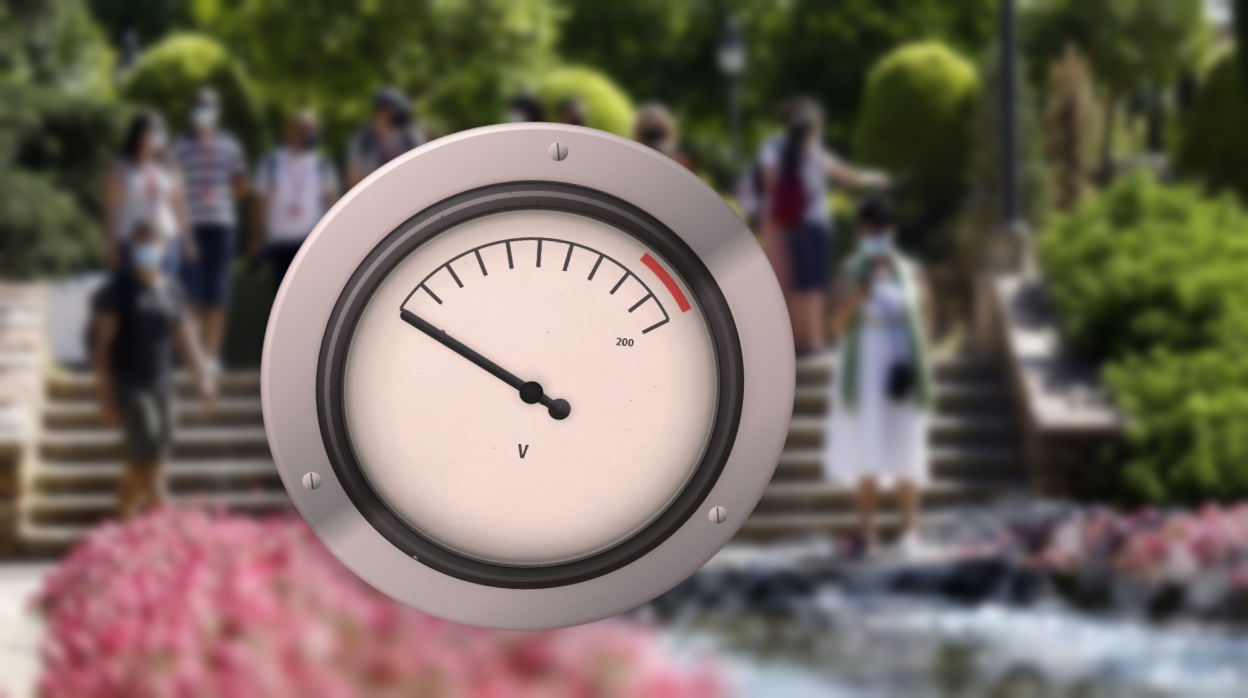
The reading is 0 V
